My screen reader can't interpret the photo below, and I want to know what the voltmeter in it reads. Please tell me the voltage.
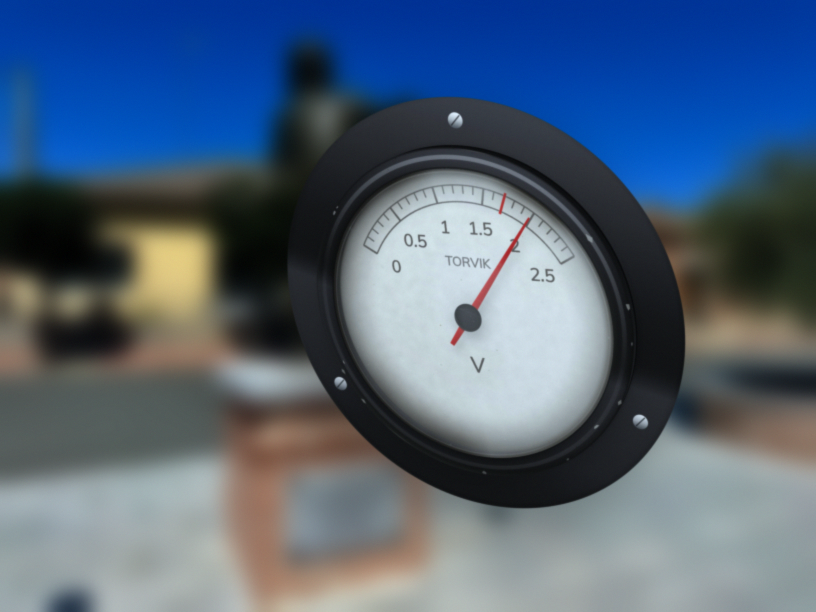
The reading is 2 V
